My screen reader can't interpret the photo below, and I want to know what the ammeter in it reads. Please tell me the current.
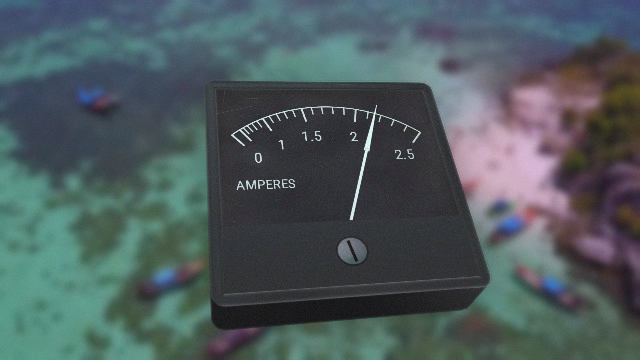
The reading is 2.15 A
